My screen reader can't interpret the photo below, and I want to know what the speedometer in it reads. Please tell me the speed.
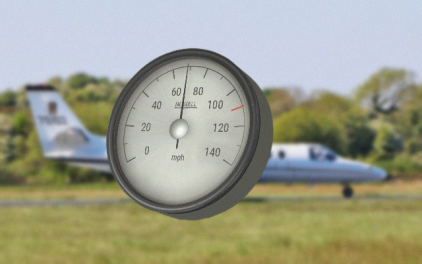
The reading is 70 mph
